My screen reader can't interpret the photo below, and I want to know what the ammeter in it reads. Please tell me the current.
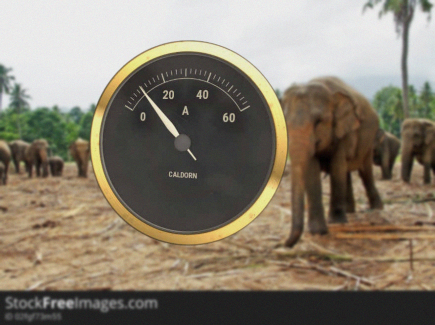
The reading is 10 A
